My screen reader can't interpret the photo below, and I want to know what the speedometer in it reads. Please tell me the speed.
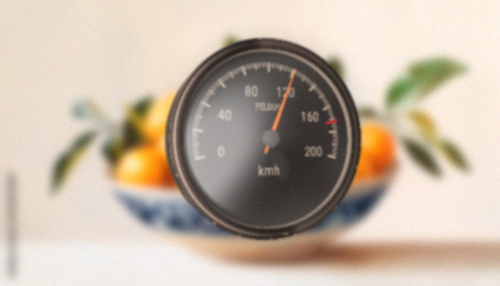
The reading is 120 km/h
